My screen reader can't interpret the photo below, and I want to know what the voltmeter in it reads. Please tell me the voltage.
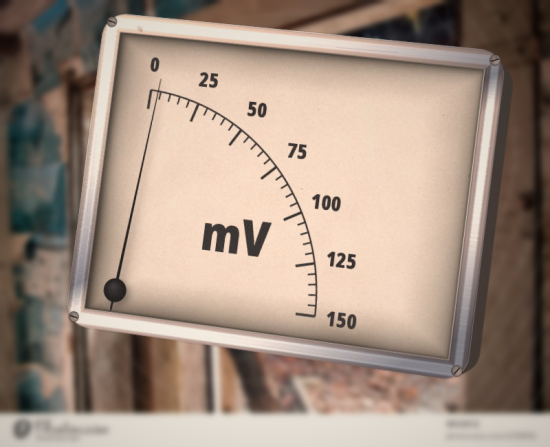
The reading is 5 mV
